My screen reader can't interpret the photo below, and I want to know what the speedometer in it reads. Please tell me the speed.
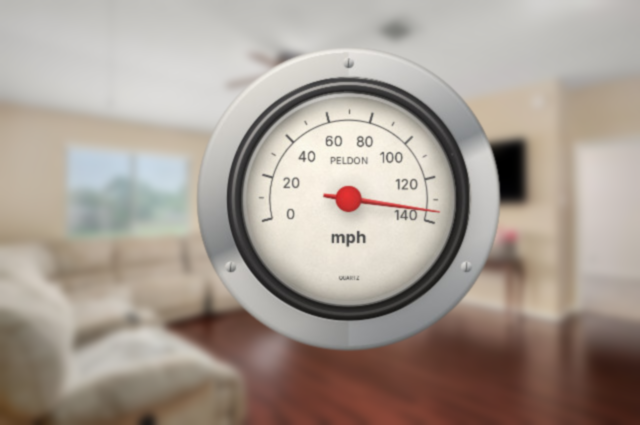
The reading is 135 mph
